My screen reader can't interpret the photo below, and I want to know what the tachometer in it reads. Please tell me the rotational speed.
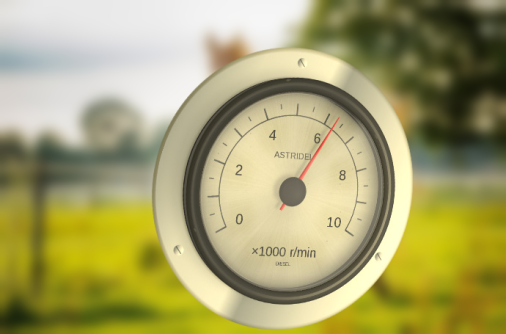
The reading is 6250 rpm
